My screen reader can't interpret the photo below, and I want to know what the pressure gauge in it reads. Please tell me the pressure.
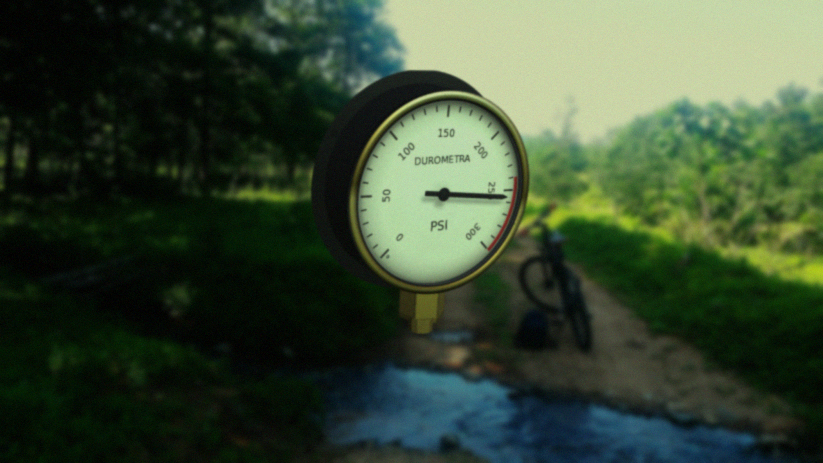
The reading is 255 psi
